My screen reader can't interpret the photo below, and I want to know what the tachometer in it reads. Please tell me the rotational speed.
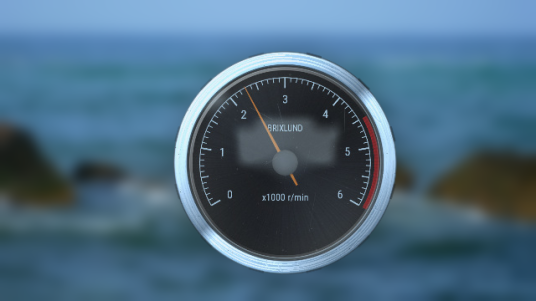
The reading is 2300 rpm
